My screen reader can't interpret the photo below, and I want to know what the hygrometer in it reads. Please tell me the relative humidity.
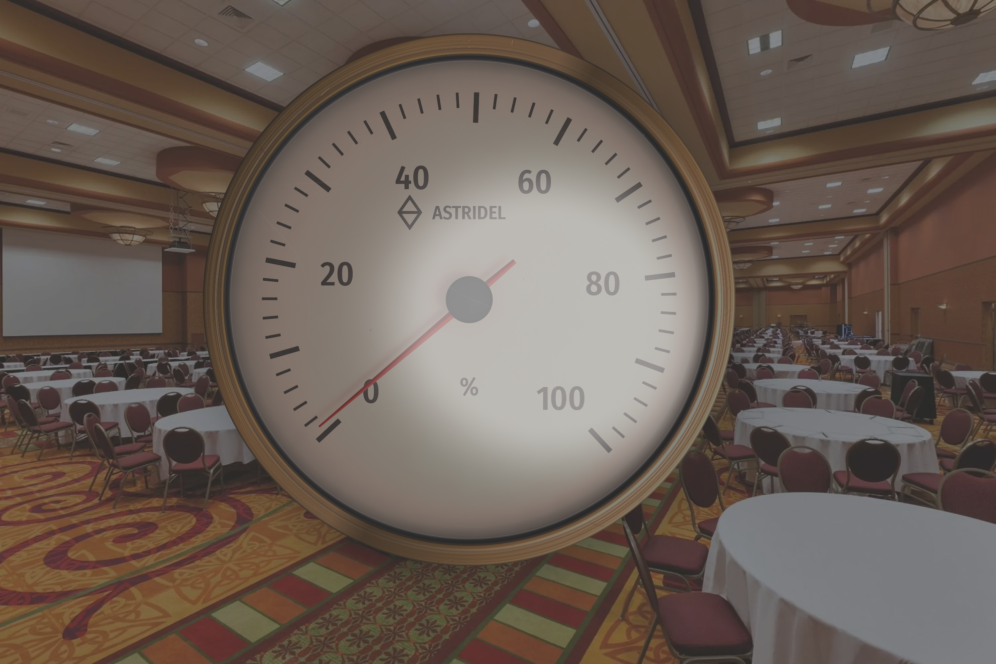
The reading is 1 %
